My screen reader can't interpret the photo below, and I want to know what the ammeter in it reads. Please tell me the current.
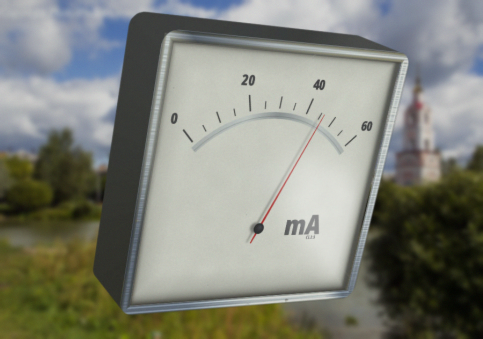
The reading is 45 mA
